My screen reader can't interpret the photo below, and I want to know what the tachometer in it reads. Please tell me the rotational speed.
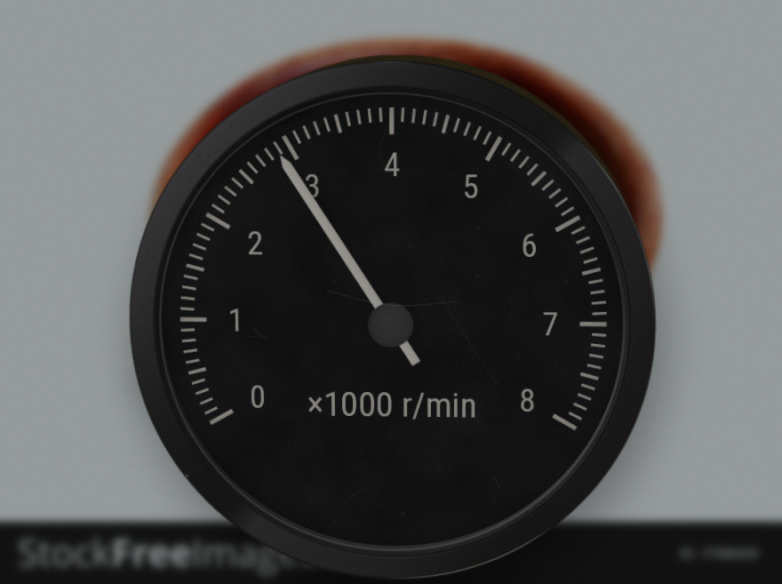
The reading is 2900 rpm
